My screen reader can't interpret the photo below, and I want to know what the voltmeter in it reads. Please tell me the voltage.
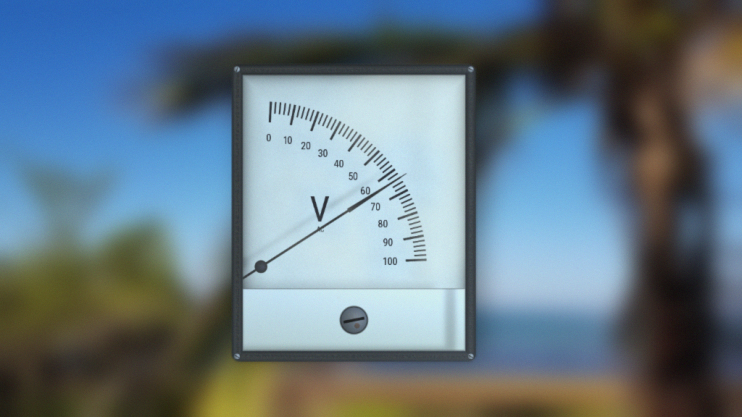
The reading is 64 V
